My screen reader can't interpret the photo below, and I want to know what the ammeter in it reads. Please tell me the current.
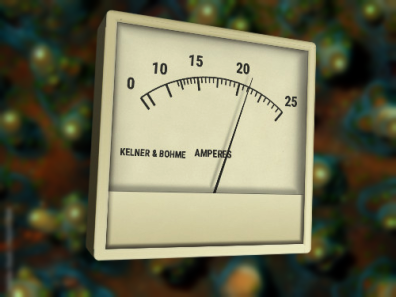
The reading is 21 A
